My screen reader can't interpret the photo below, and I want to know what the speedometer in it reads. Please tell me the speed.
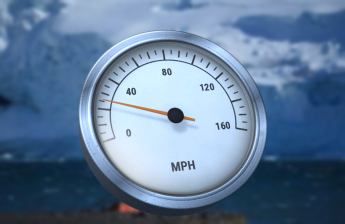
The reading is 25 mph
